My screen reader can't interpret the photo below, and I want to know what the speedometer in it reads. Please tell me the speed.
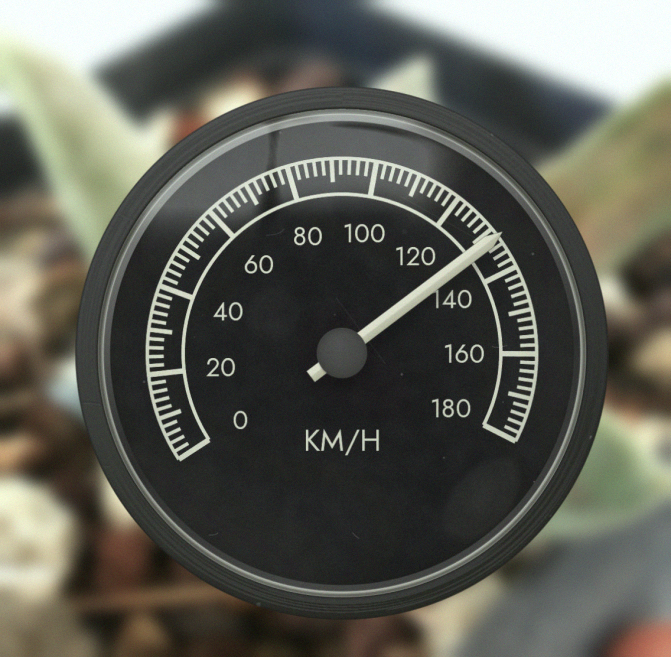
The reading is 132 km/h
